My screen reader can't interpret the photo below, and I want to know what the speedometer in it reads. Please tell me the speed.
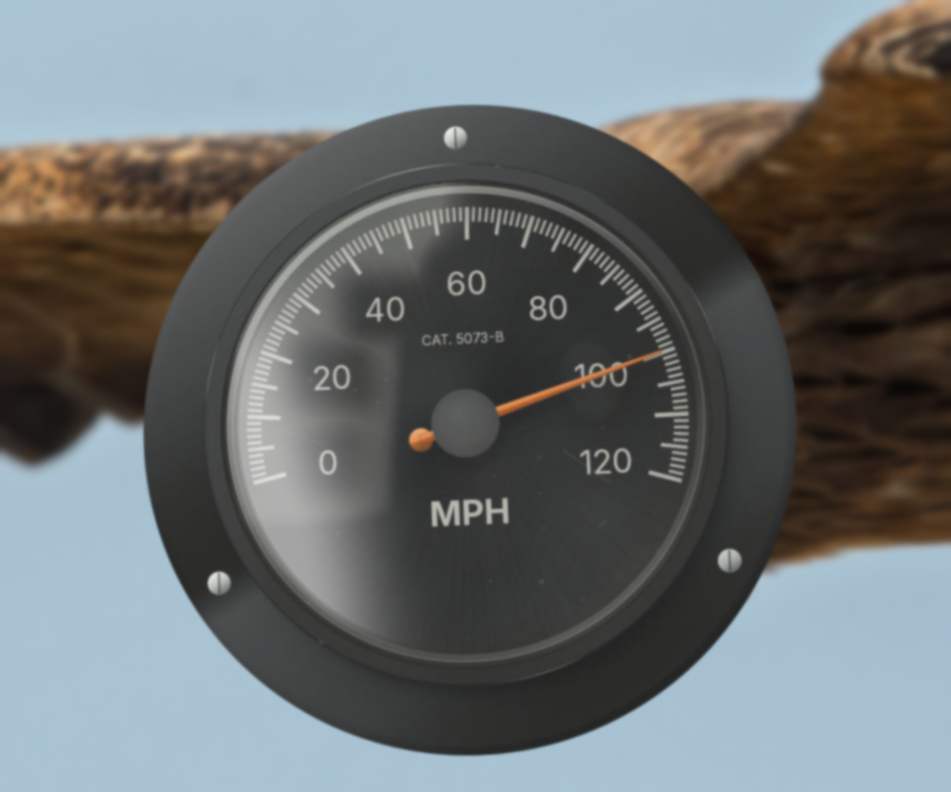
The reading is 100 mph
